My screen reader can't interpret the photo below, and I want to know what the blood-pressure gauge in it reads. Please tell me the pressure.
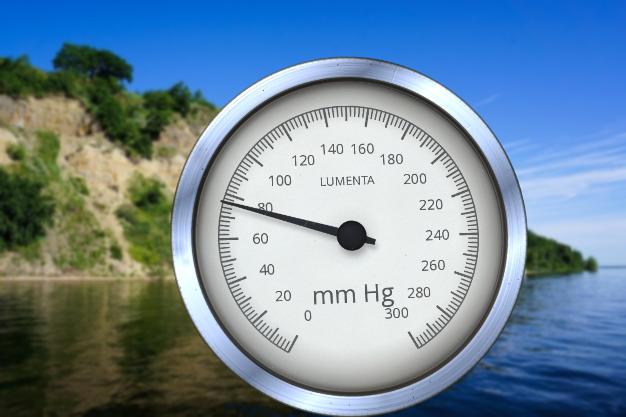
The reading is 76 mmHg
